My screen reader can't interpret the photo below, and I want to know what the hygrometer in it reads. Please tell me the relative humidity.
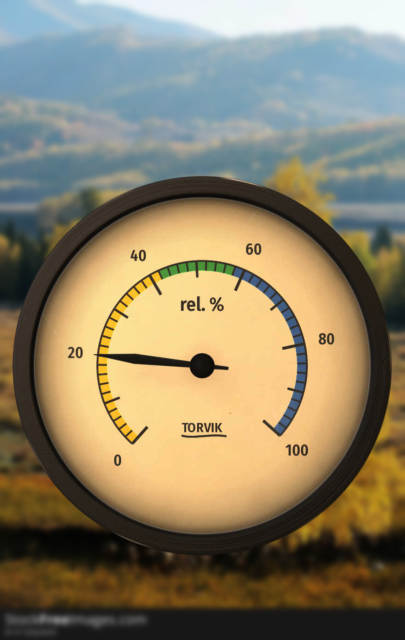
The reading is 20 %
